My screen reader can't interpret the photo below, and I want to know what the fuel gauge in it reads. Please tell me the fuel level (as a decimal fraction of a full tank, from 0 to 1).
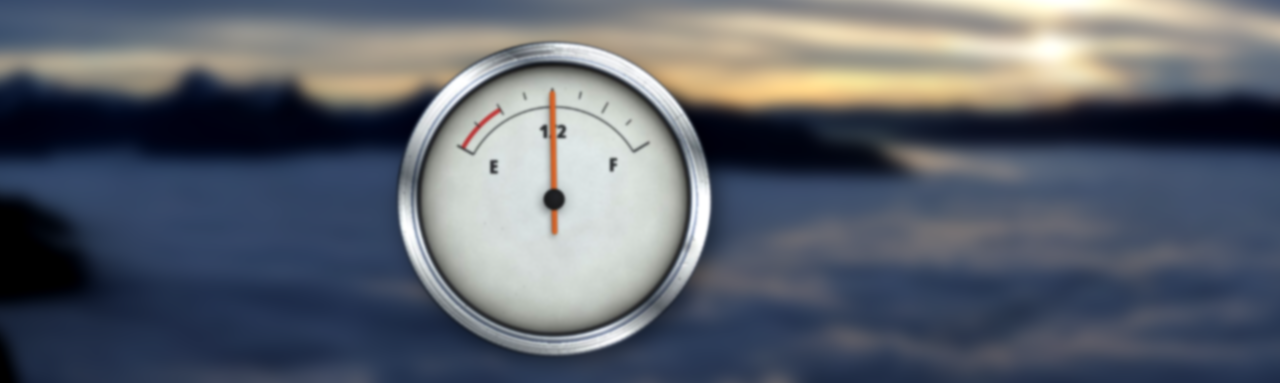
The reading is 0.5
